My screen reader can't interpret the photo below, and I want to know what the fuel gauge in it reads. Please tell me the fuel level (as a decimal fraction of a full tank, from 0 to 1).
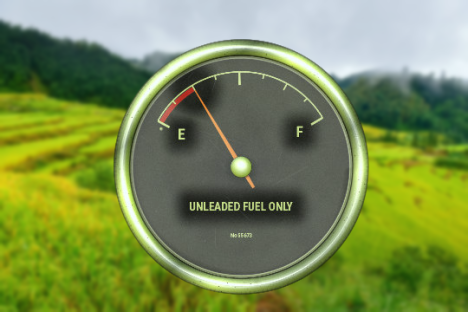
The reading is 0.25
